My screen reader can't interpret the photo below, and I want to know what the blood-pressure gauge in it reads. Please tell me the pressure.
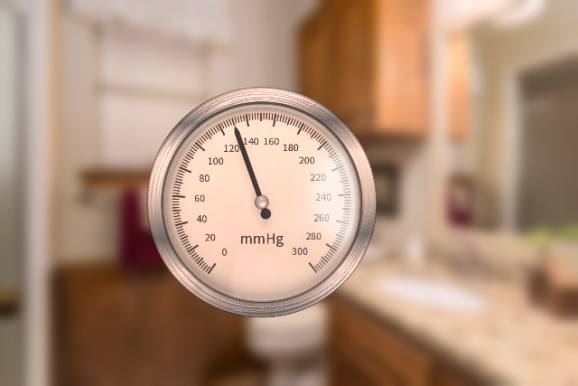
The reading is 130 mmHg
